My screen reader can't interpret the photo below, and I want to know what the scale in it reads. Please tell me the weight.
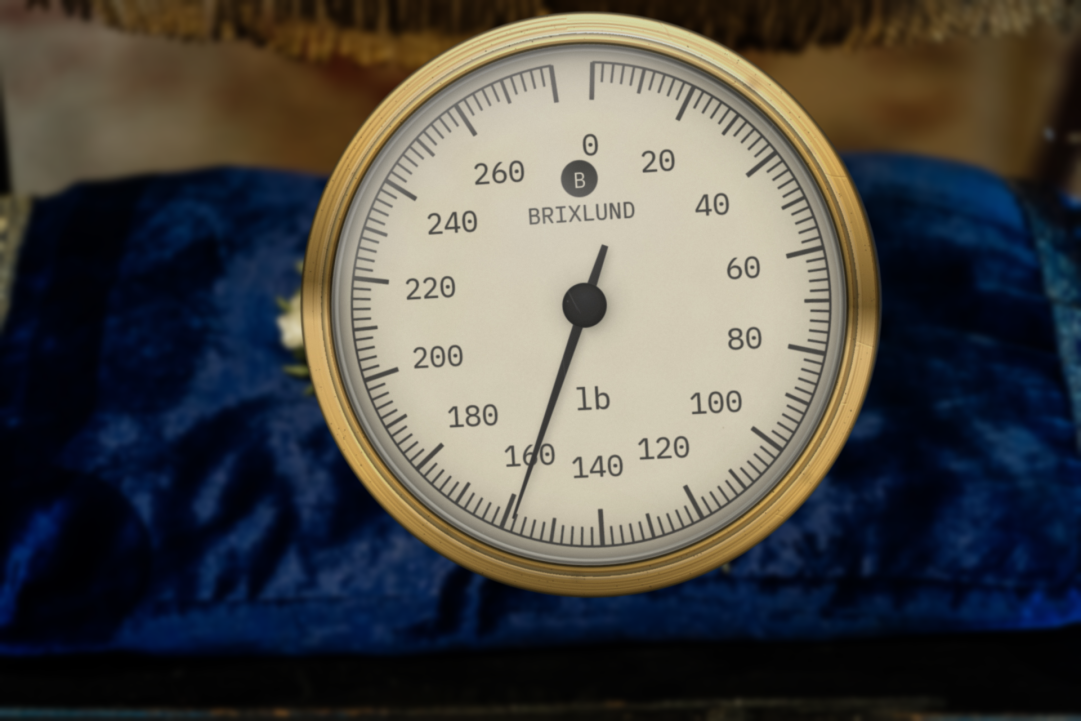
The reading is 158 lb
